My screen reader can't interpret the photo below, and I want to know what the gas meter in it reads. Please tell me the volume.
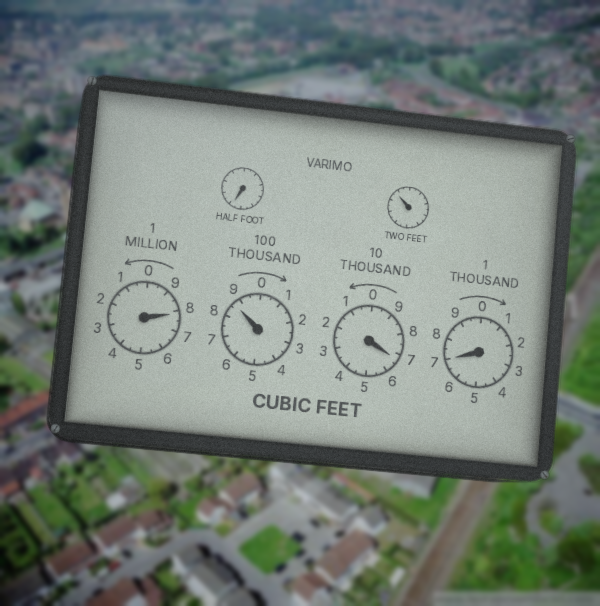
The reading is 786700 ft³
